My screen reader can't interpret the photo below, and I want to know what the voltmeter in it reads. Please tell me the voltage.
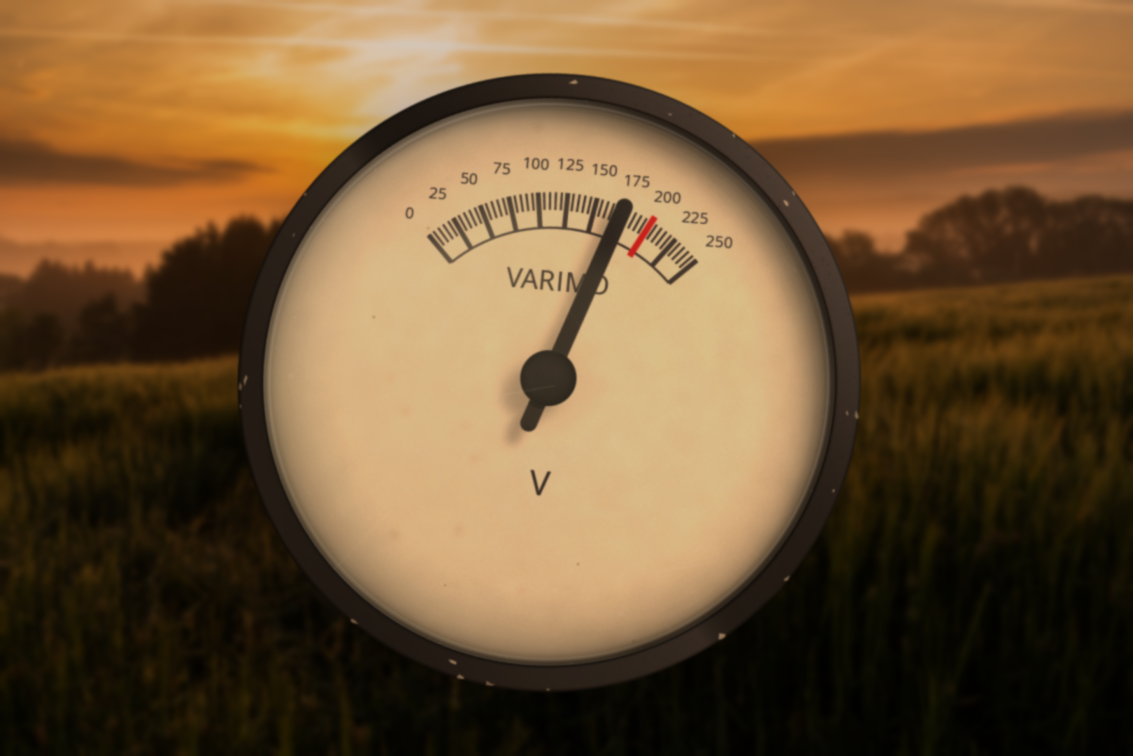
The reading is 175 V
